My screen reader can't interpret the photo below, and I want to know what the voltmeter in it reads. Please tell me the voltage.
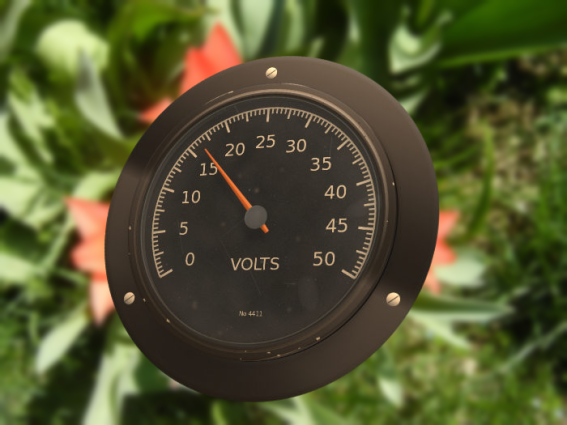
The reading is 16.5 V
